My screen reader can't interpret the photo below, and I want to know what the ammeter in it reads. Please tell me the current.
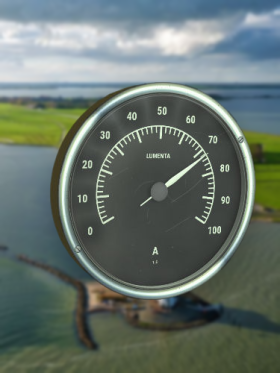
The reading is 72 A
